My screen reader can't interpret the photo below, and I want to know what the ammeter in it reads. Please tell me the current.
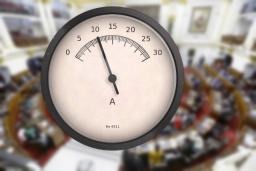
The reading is 10 A
